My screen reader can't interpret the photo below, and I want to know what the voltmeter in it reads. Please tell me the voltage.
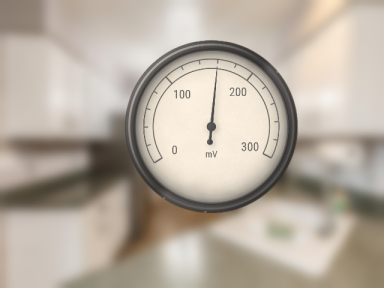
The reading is 160 mV
